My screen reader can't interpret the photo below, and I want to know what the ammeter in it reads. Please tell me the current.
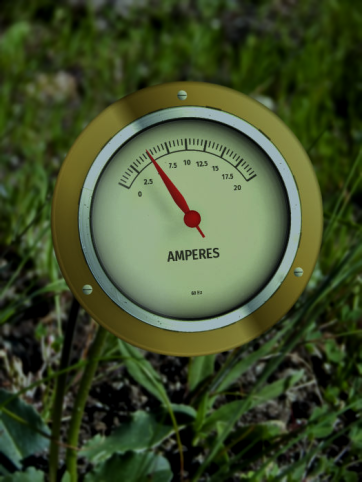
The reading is 5 A
